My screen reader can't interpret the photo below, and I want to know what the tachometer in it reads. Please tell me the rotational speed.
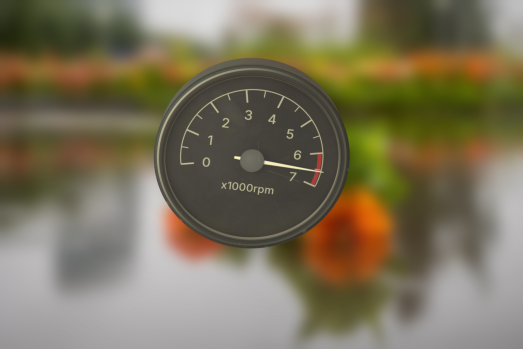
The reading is 6500 rpm
